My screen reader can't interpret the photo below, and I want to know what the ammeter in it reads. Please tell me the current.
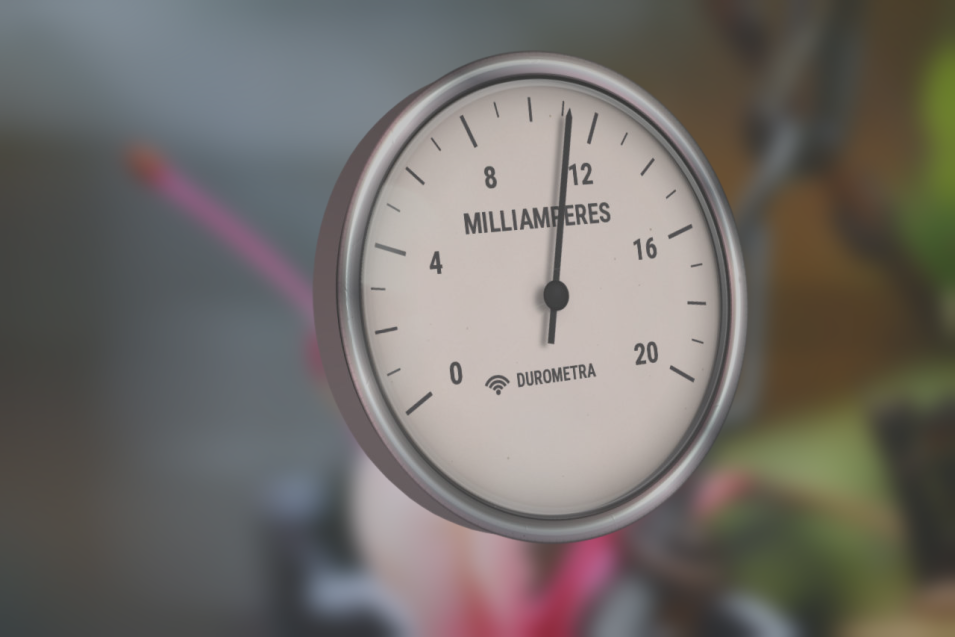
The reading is 11 mA
